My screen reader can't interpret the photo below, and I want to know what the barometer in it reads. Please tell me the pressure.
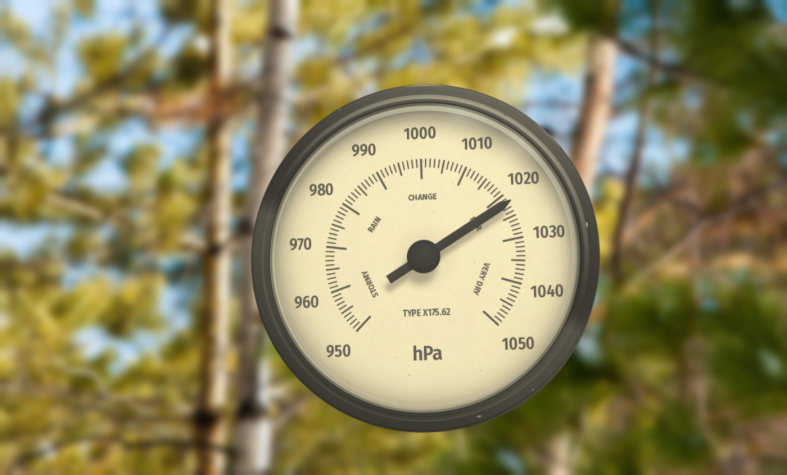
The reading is 1022 hPa
